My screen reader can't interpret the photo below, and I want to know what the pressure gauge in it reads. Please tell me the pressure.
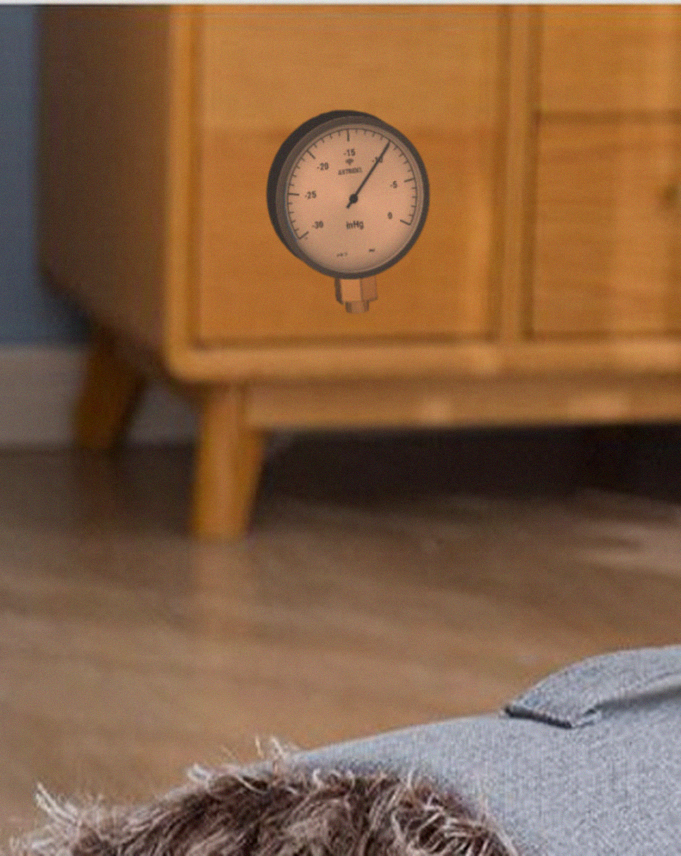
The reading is -10 inHg
